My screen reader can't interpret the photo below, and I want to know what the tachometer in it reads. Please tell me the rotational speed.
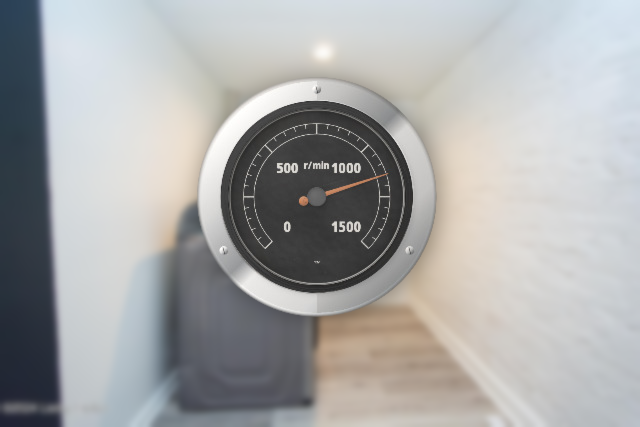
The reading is 1150 rpm
